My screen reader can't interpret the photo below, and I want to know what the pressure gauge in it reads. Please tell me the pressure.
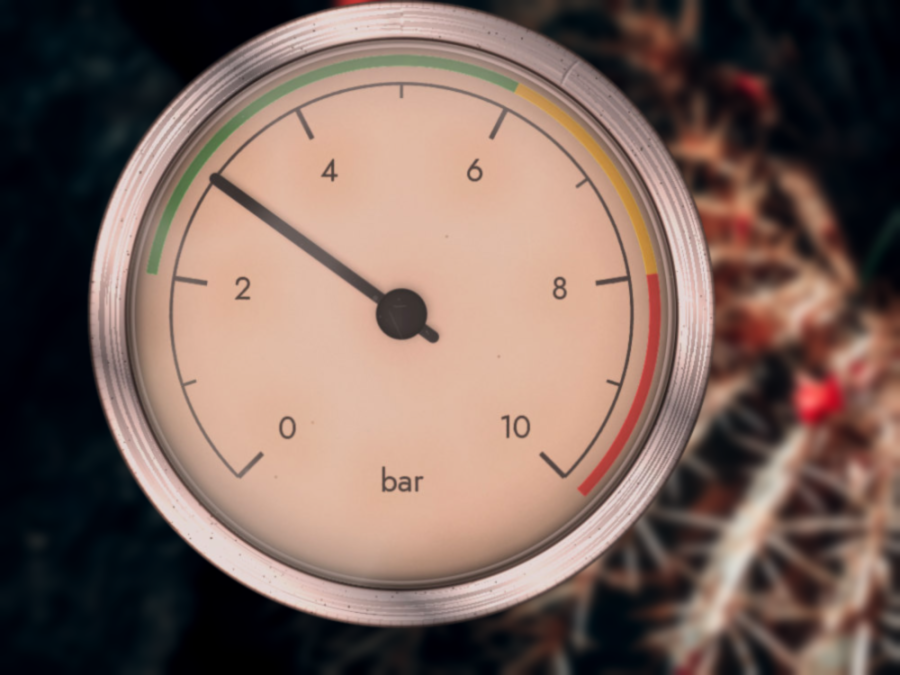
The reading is 3 bar
